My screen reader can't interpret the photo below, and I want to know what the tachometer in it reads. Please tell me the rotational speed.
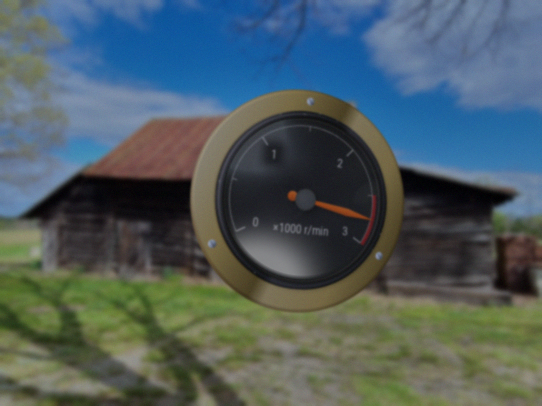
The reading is 2750 rpm
